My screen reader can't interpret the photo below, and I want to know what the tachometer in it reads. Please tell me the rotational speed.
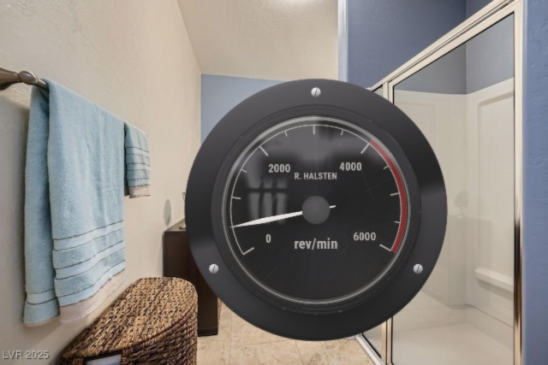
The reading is 500 rpm
